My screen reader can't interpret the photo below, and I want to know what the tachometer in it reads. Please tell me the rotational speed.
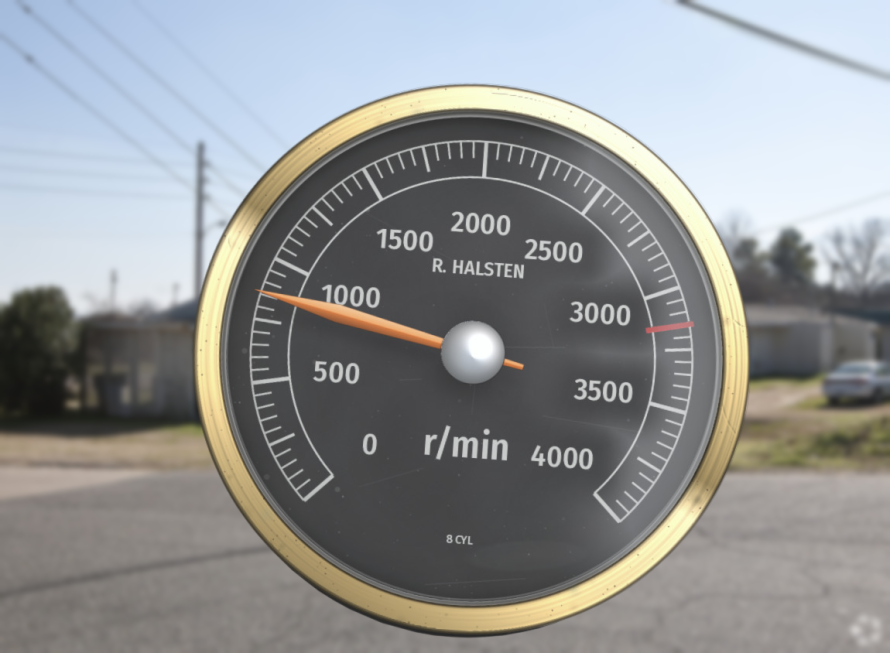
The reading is 850 rpm
